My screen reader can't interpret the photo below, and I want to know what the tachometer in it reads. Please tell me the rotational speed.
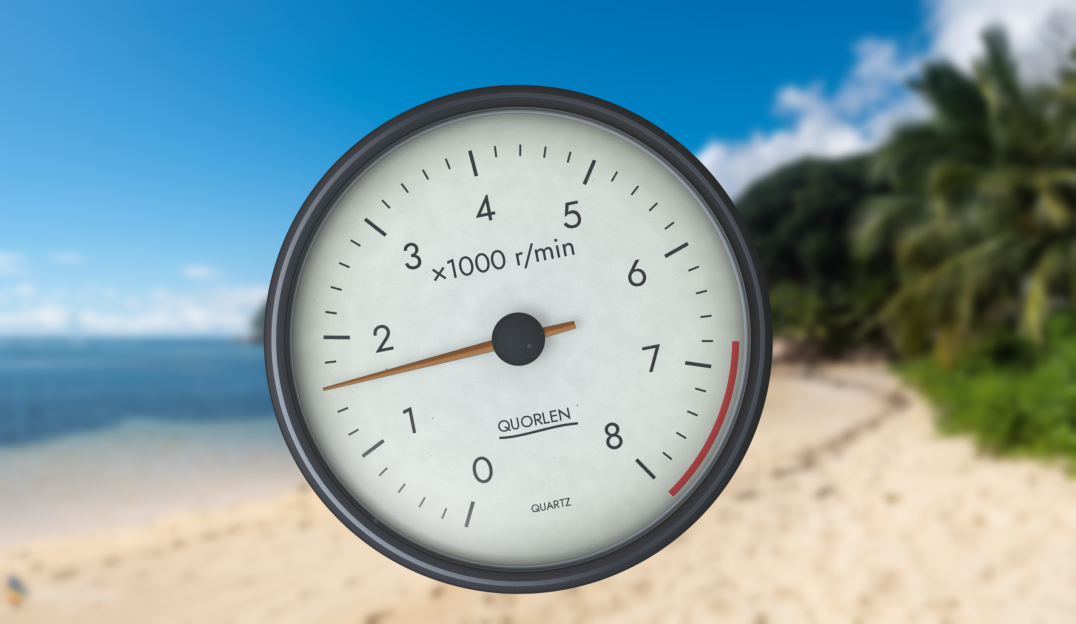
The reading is 1600 rpm
